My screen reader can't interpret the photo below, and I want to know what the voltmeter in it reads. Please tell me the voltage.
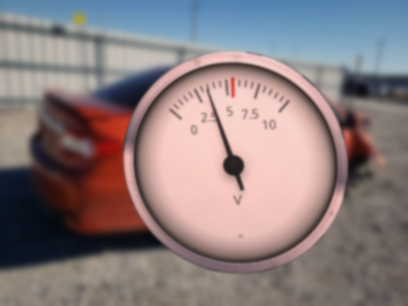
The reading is 3.5 V
